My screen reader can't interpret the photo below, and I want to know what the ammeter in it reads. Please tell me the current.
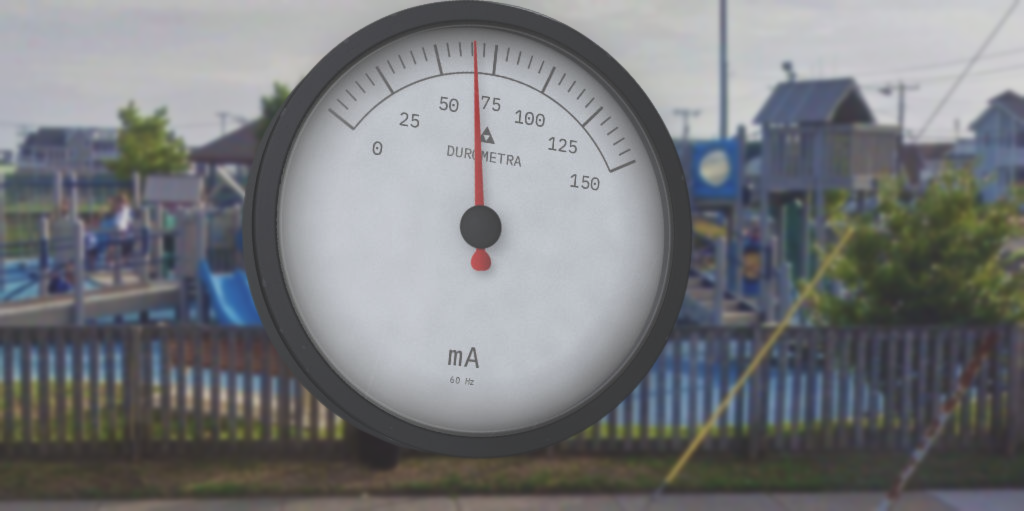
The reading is 65 mA
